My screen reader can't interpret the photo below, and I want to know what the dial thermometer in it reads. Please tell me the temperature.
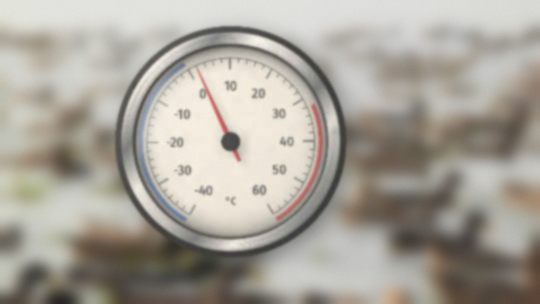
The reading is 2 °C
